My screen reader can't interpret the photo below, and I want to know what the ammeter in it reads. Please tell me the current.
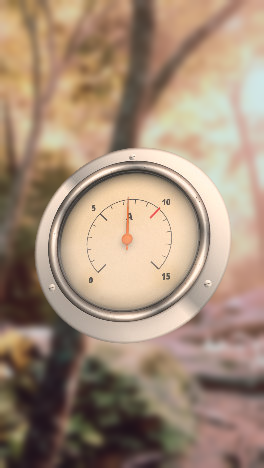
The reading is 7.5 A
